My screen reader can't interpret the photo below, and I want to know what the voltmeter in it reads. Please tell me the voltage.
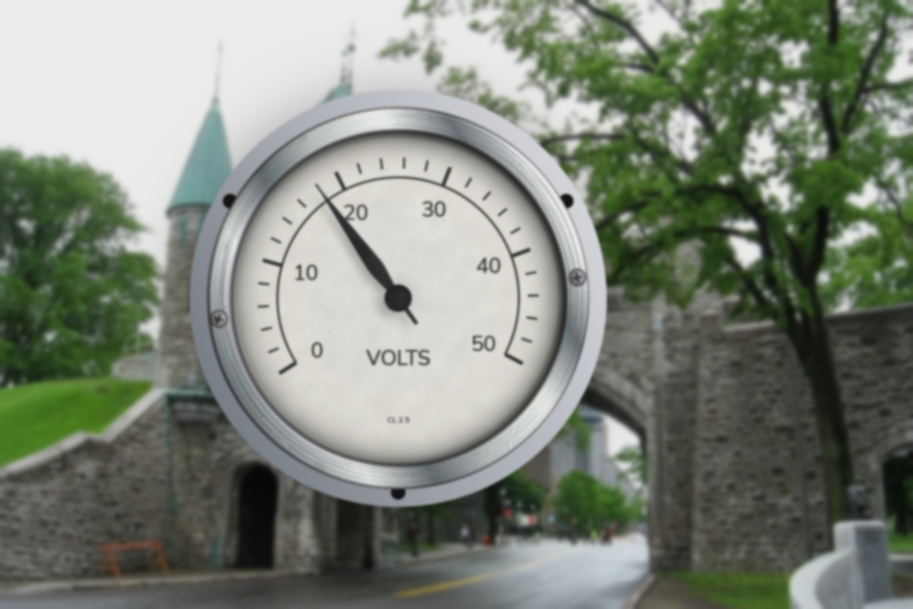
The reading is 18 V
